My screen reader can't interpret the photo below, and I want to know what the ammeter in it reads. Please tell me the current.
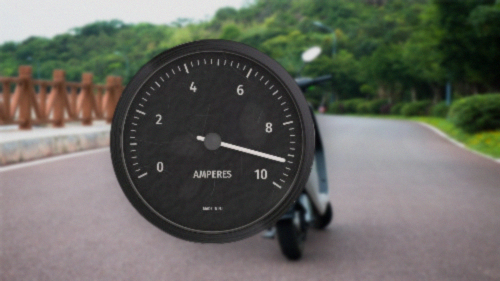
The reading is 9.2 A
